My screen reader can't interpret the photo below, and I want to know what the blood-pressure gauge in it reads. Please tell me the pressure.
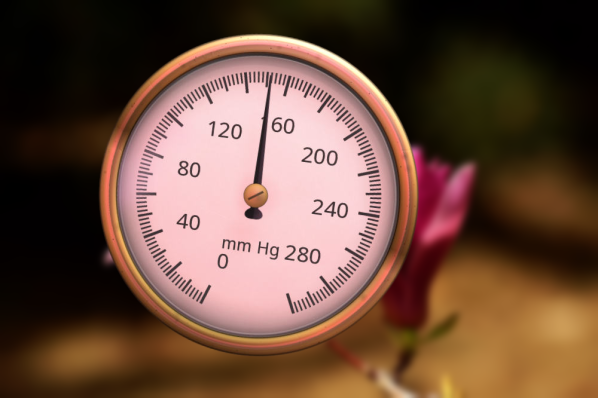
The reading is 152 mmHg
